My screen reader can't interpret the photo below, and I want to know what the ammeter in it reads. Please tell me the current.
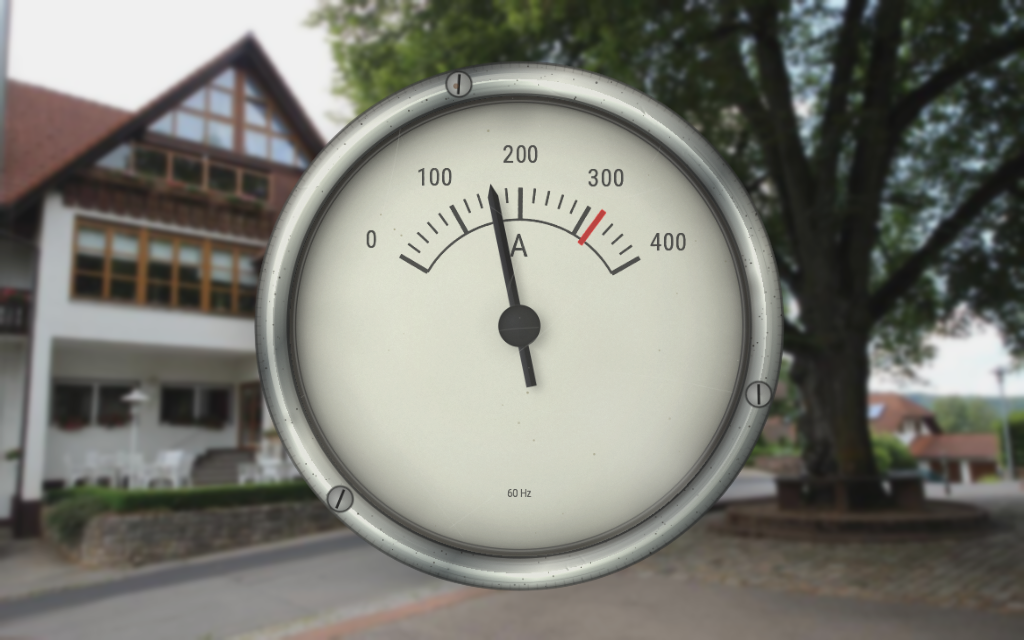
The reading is 160 A
